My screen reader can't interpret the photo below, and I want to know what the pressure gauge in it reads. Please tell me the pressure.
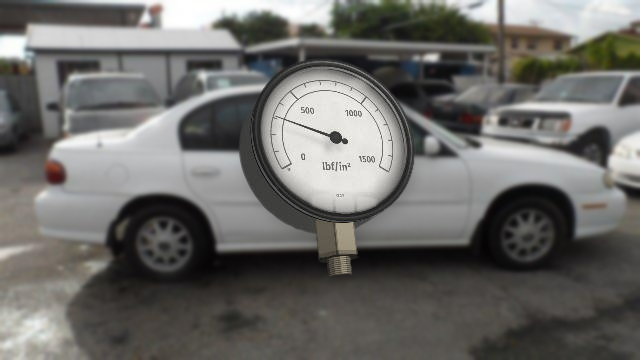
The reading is 300 psi
